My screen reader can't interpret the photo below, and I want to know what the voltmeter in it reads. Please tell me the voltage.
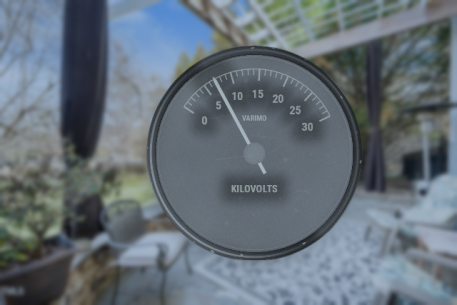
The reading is 7 kV
